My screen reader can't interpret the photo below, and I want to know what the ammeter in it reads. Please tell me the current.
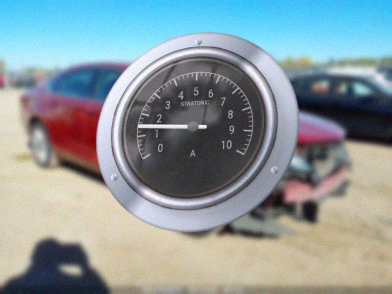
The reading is 1.4 A
